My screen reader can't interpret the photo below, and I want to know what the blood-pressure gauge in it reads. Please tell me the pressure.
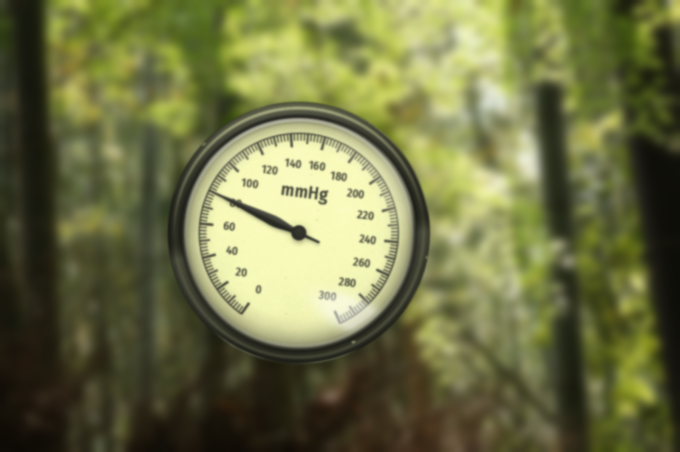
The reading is 80 mmHg
